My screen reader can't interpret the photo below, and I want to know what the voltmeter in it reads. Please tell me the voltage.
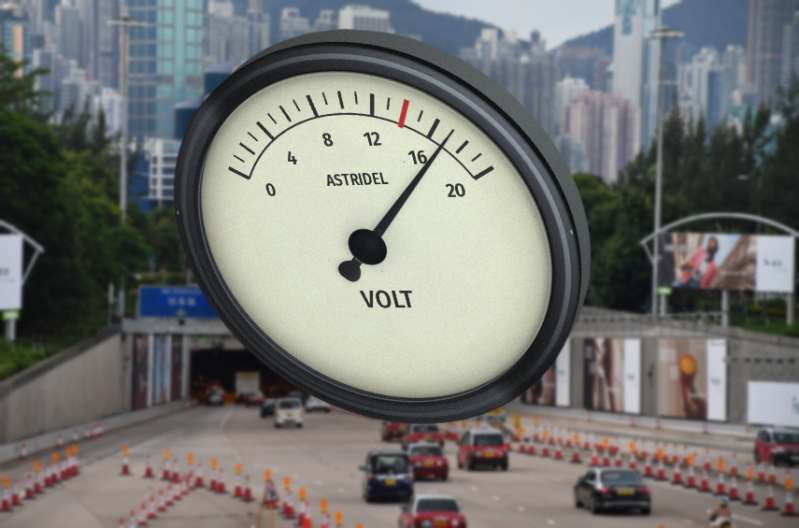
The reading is 17 V
